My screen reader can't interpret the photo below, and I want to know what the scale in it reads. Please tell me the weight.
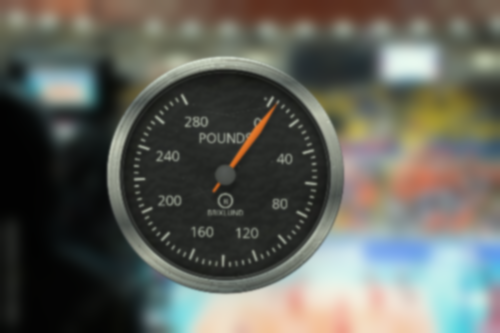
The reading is 4 lb
